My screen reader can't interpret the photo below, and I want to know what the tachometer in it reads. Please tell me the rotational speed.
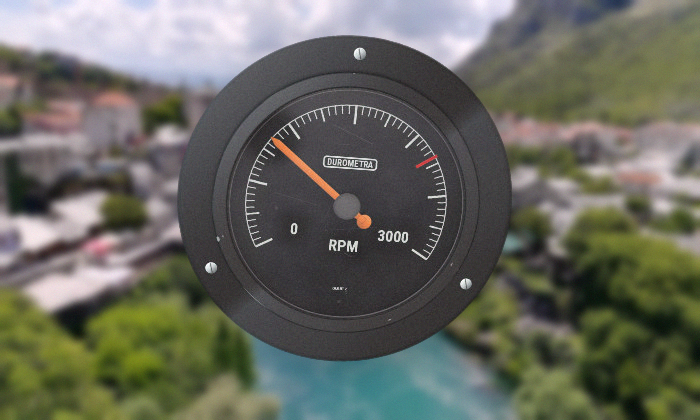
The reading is 850 rpm
